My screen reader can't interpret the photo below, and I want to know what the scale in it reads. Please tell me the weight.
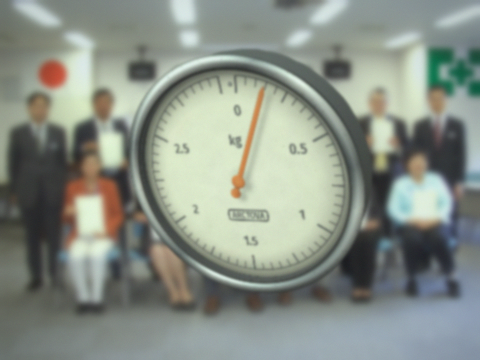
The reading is 0.15 kg
